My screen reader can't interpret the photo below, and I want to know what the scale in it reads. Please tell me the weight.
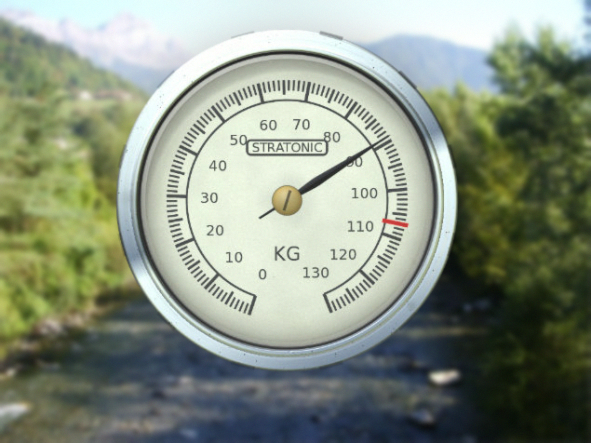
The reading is 89 kg
